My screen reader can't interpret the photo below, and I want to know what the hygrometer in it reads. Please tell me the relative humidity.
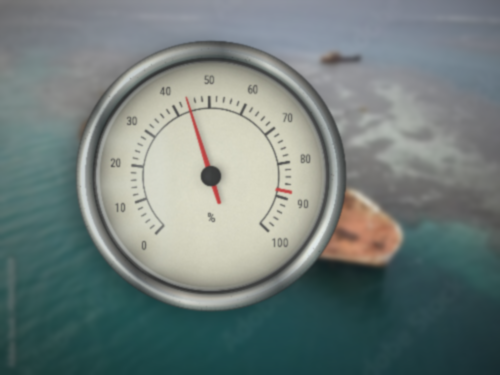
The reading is 44 %
